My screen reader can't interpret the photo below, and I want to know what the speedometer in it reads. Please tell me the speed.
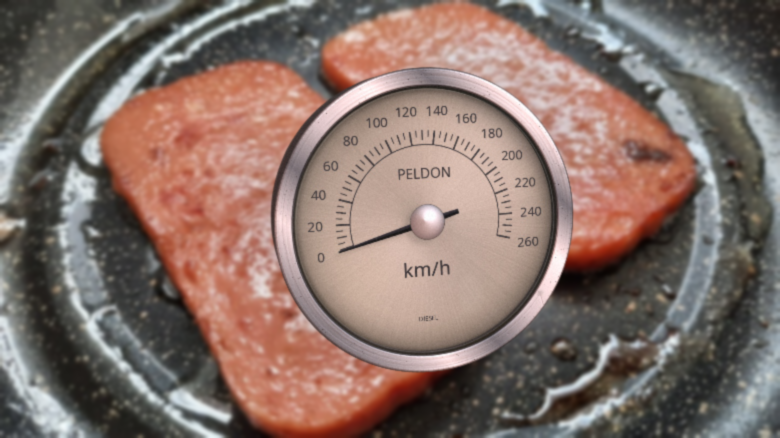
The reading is 0 km/h
